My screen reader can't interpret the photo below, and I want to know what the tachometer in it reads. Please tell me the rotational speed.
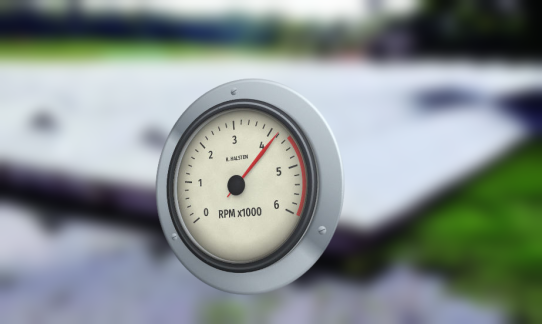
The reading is 4200 rpm
